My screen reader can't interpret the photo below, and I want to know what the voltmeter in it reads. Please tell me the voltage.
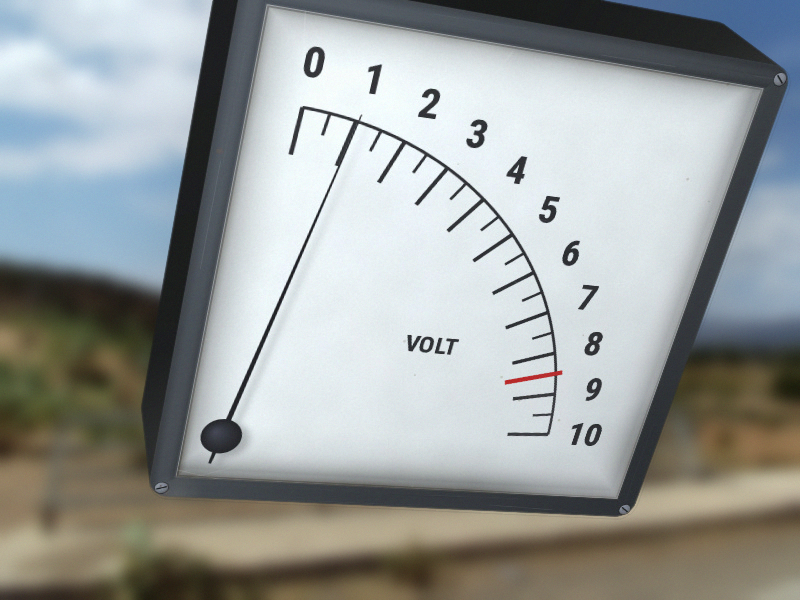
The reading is 1 V
